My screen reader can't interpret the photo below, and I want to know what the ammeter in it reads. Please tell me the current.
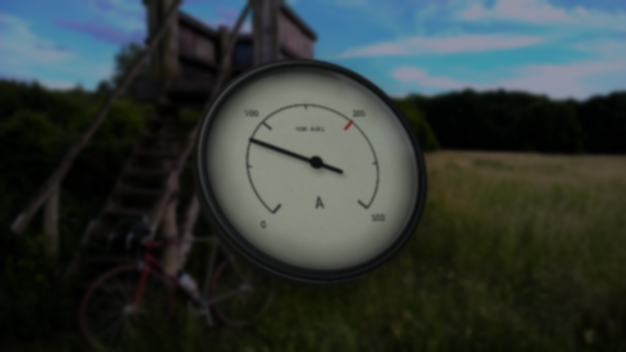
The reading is 75 A
